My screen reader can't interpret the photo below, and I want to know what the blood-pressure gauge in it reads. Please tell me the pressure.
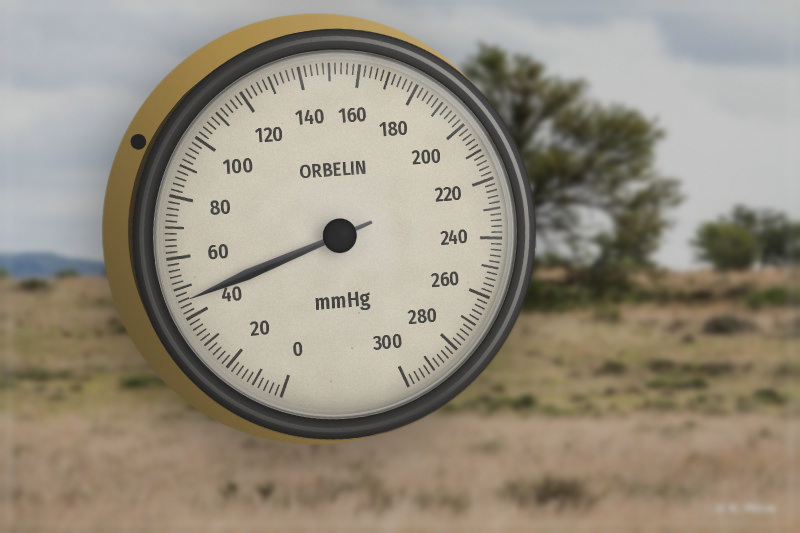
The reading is 46 mmHg
